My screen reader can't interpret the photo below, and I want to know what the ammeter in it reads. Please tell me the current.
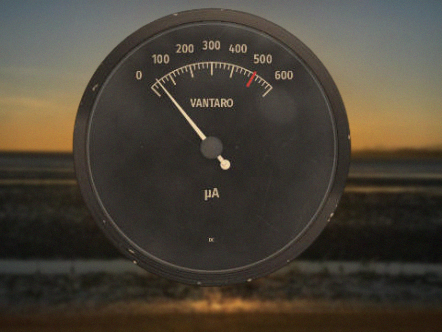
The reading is 40 µA
